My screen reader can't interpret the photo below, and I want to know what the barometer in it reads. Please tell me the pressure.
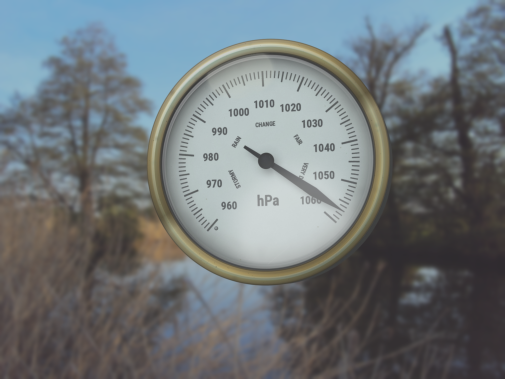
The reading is 1057 hPa
